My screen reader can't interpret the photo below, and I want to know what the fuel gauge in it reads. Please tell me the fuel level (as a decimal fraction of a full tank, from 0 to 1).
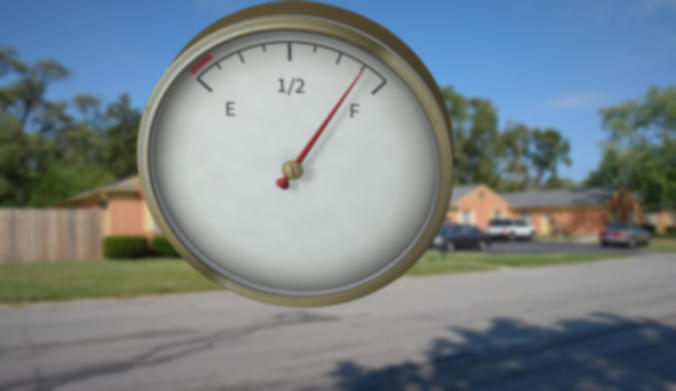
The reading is 0.875
